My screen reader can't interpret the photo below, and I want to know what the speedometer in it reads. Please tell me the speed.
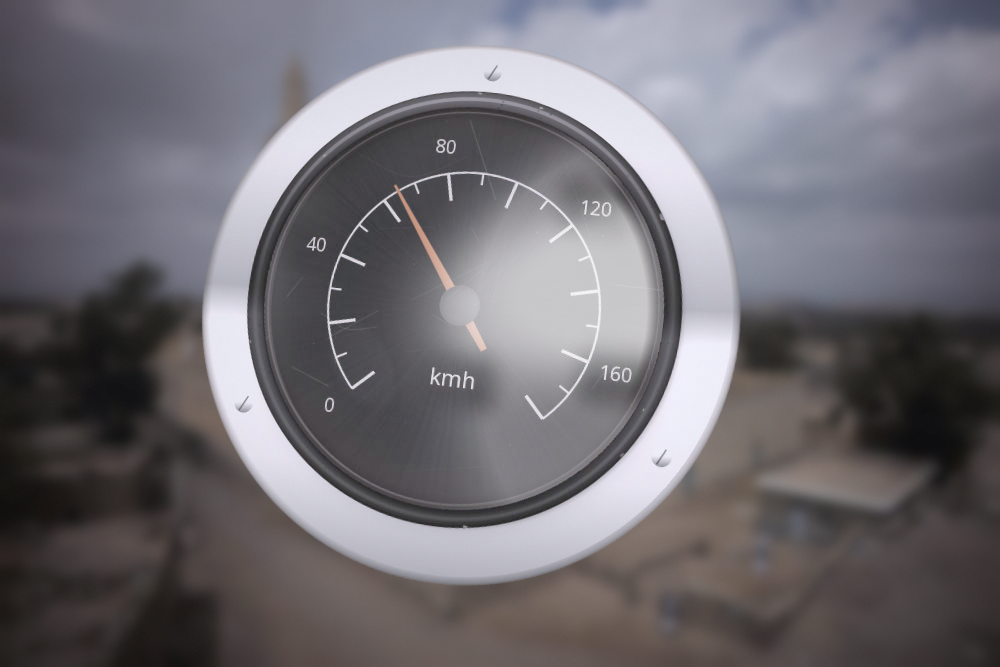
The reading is 65 km/h
